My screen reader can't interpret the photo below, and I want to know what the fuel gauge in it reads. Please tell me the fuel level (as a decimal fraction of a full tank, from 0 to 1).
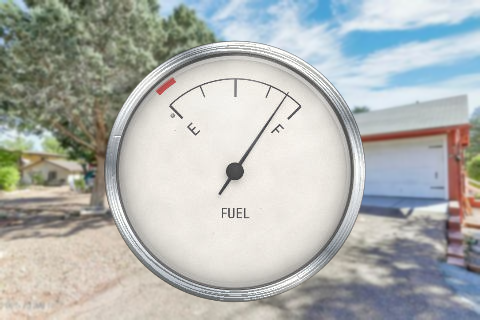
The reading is 0.875
